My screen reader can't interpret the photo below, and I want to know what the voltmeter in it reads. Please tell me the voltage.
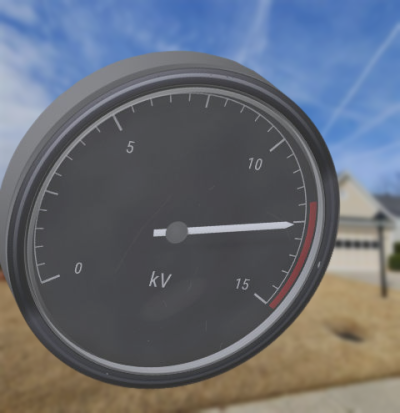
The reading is 12.5 kV
